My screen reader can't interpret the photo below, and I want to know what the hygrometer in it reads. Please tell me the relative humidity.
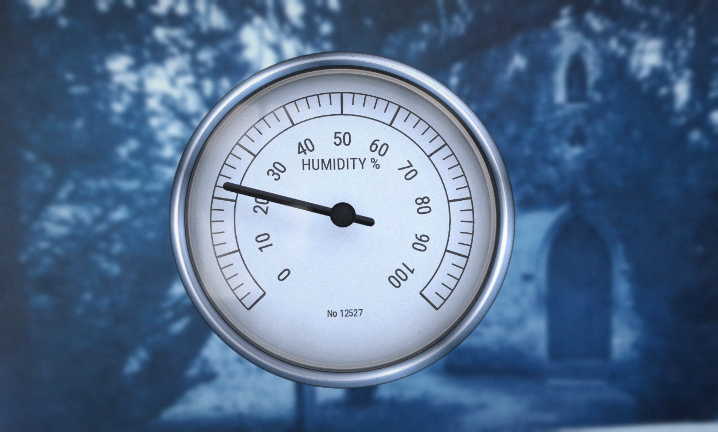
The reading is 22 %
